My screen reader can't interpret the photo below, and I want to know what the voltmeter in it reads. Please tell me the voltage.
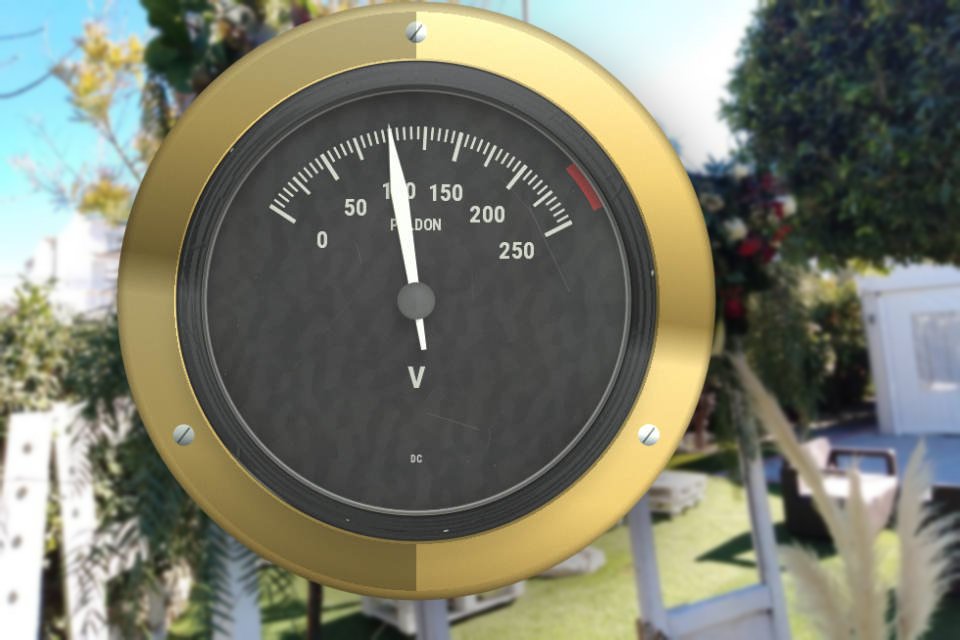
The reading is 100 V
